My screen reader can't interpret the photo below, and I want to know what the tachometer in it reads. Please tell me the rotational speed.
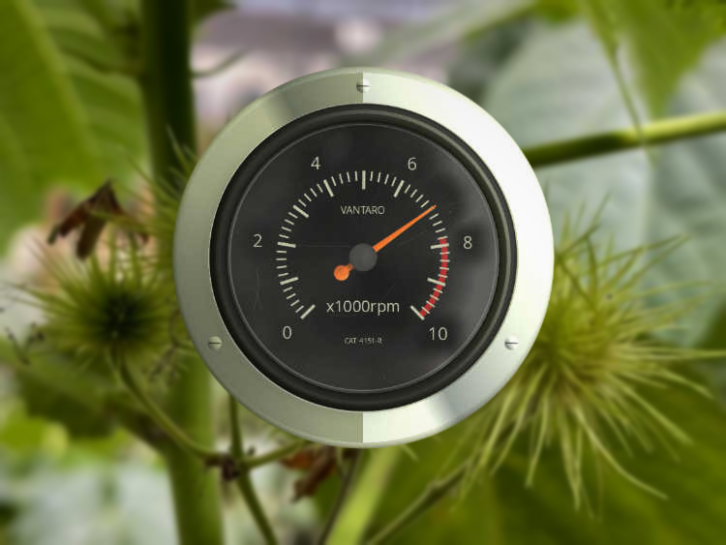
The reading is 7000 rpm
